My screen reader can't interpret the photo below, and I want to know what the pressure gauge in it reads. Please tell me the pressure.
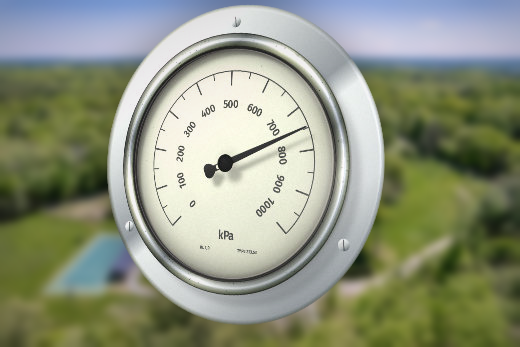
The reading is 750 kPa
